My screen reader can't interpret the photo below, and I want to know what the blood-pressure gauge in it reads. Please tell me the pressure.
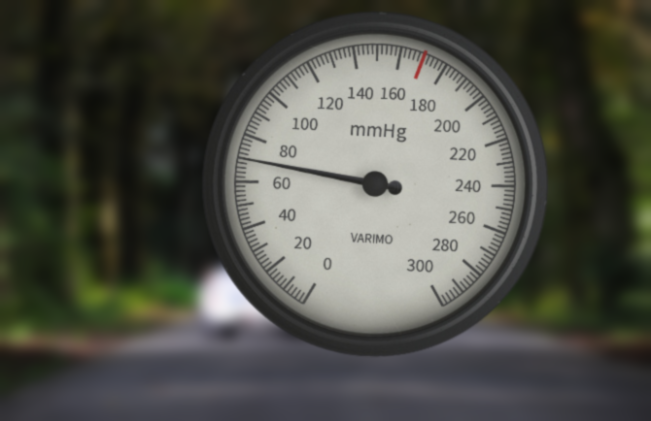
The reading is 70 mmHg
